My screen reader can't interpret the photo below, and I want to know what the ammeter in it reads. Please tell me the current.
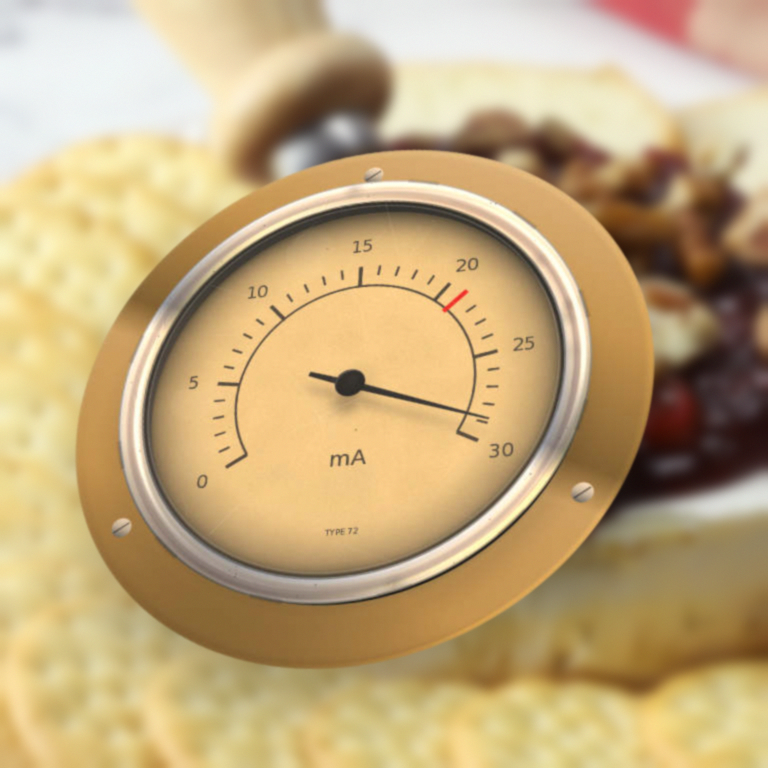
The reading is 29 mA
